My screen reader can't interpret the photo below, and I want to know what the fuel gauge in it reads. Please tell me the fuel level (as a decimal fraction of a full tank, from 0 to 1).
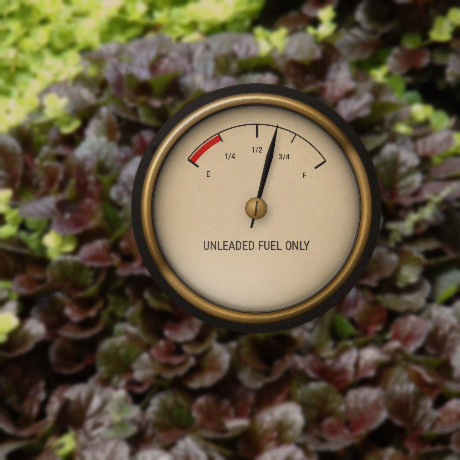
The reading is 0.625
